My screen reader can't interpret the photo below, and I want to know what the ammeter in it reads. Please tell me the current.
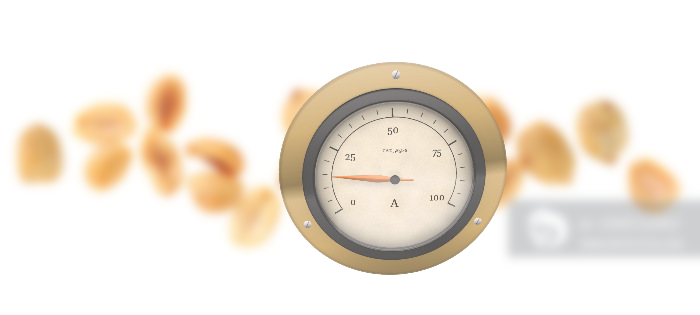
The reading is 15 A
